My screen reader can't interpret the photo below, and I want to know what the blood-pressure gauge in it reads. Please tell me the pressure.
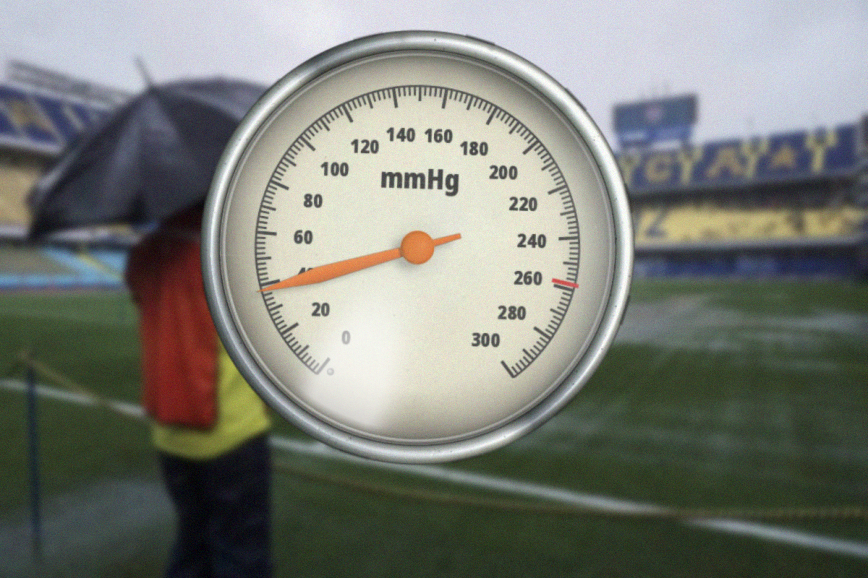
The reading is 38 mmHg
